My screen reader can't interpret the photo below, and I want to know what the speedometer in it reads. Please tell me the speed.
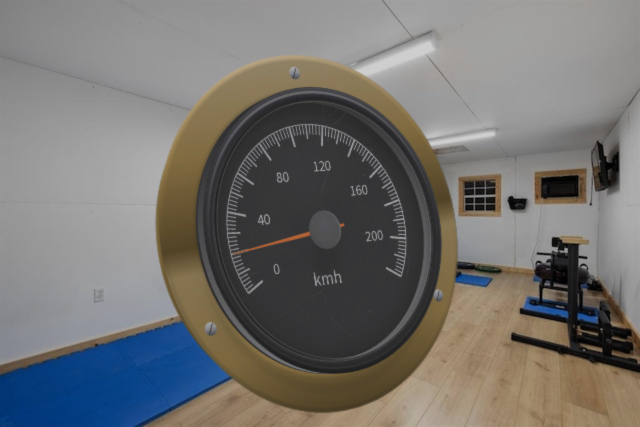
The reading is 20 km/h
